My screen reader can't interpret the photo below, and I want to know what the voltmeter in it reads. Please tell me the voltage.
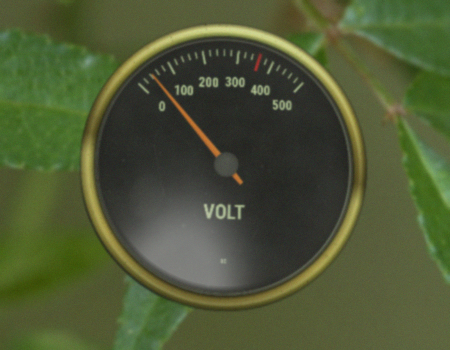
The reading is 40 V
